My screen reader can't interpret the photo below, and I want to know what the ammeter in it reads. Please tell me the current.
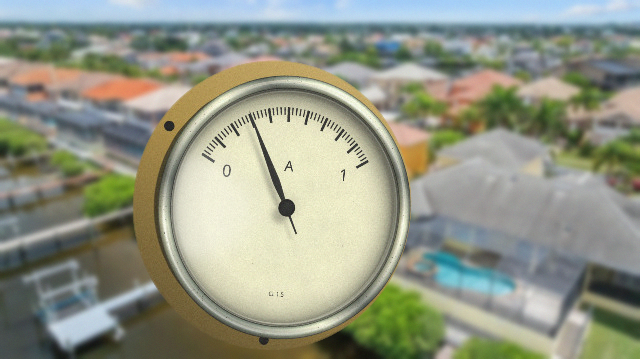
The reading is 0.3 A
